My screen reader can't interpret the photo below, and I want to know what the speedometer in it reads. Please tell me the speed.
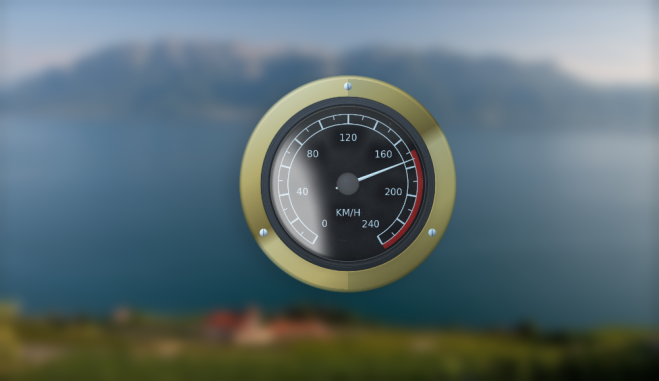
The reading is 175 km/h
